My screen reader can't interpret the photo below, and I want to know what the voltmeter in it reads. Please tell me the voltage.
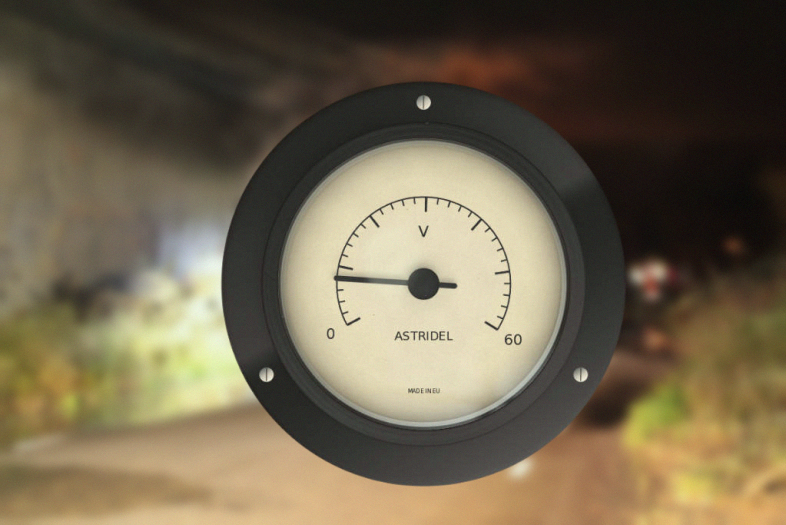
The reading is 8 V
